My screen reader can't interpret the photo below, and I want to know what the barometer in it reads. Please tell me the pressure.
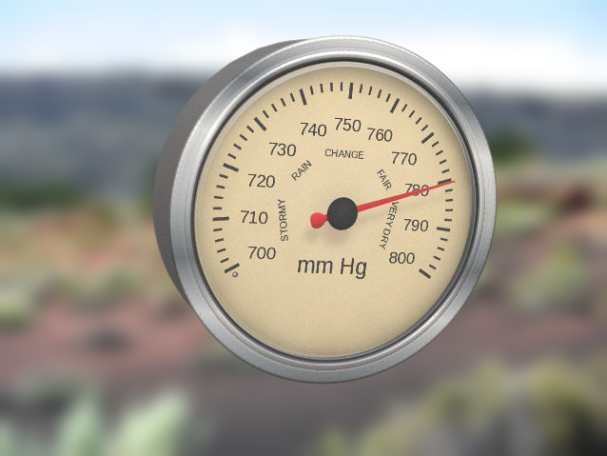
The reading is 780 mmHg
